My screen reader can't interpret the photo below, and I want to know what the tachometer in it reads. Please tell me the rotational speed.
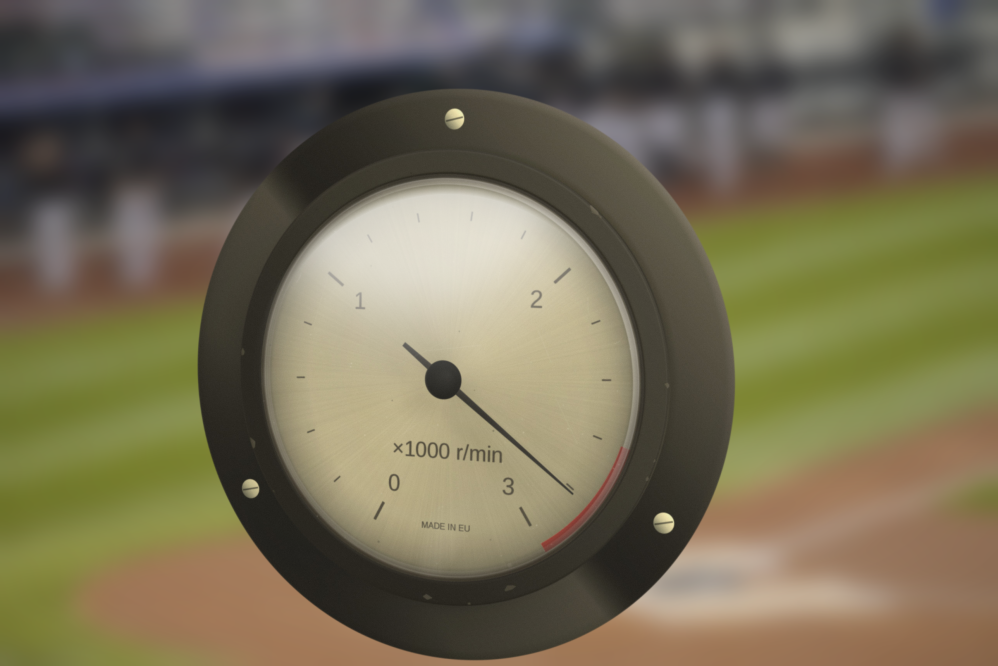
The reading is 2800 rpm
